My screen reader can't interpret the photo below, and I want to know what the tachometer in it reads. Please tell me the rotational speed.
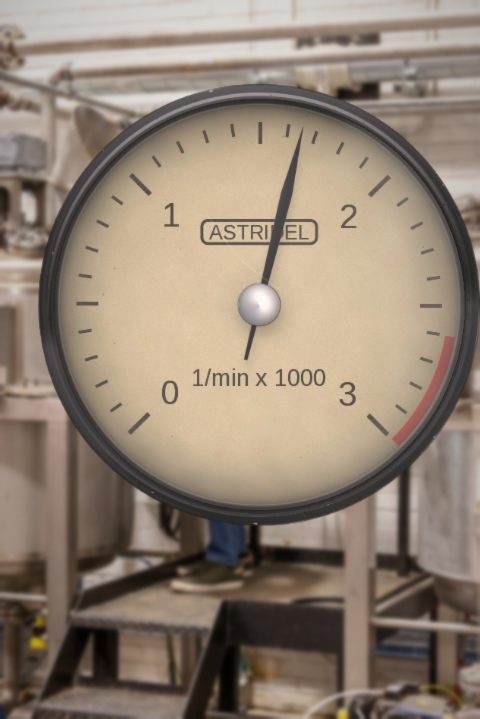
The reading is 1650 rpm
